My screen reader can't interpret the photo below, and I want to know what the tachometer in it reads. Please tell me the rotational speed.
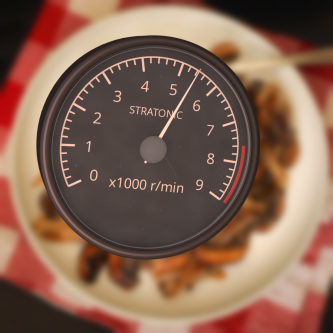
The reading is 5400 rpm
